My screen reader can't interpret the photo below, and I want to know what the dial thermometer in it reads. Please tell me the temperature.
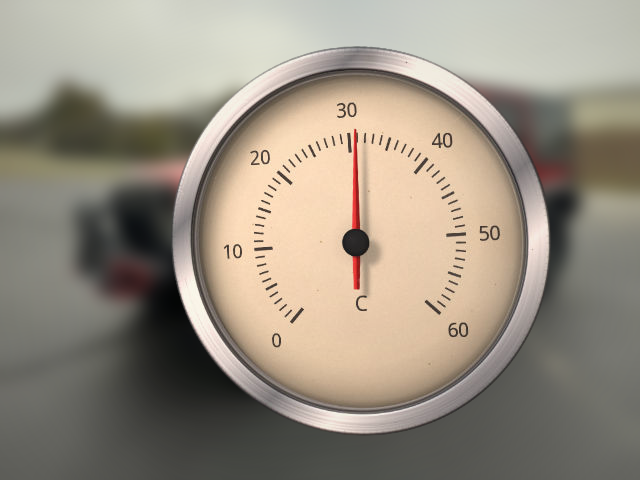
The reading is 31 °C
